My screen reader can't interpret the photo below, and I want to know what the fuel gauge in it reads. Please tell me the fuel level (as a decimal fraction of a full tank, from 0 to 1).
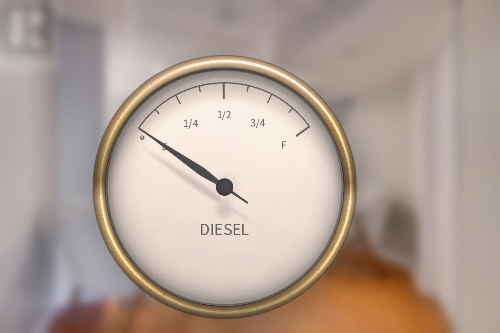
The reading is 0
